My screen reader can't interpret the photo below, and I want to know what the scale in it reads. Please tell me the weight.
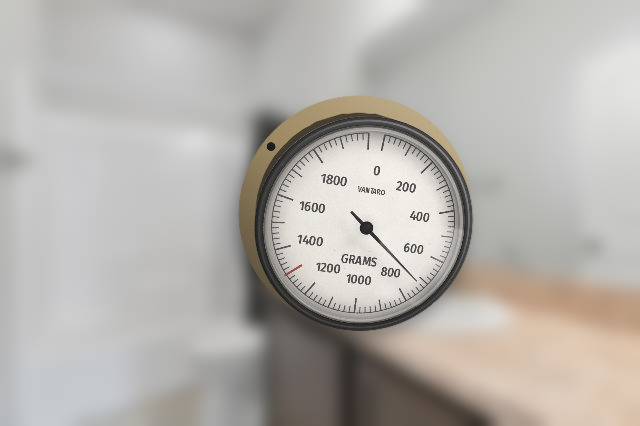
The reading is 720 g
